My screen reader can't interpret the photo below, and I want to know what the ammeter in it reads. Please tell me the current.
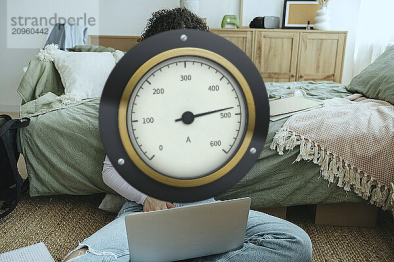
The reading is 480 A
